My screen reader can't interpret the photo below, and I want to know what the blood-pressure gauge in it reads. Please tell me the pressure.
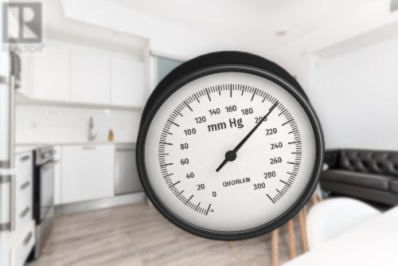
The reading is 200 mmHg
